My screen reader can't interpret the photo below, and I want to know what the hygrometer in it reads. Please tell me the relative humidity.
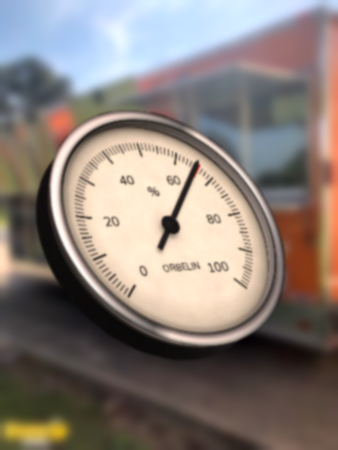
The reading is 65 %
